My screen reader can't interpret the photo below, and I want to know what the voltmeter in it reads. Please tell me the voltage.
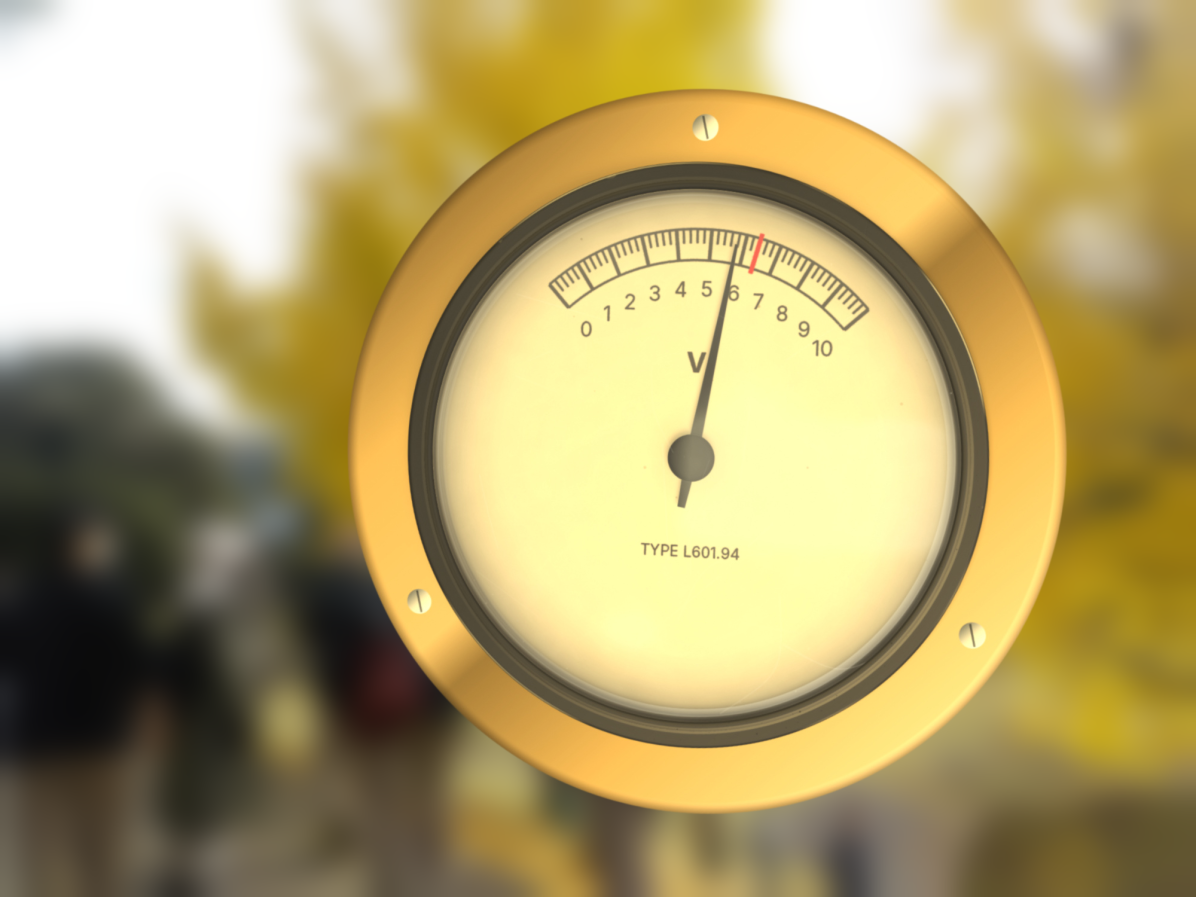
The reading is 5.8 V
